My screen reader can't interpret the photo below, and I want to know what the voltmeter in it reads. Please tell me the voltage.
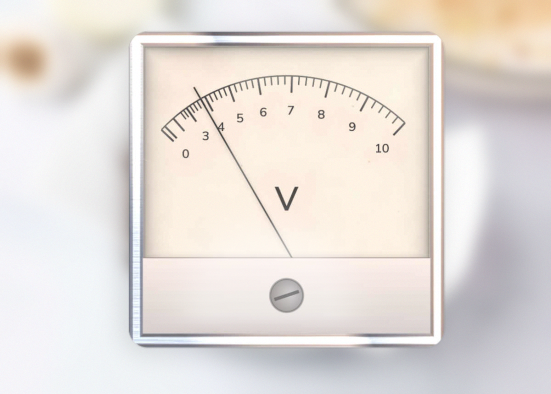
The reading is 3.8 V
